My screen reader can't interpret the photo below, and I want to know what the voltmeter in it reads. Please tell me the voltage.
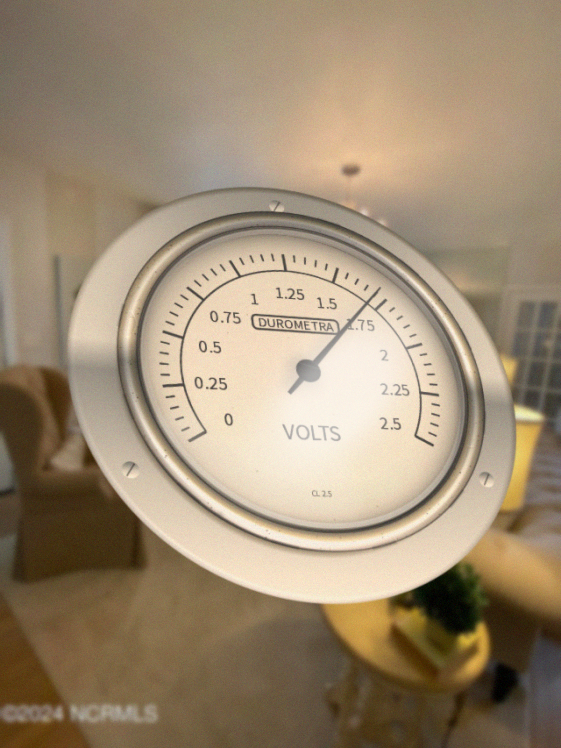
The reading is 1.7 V
